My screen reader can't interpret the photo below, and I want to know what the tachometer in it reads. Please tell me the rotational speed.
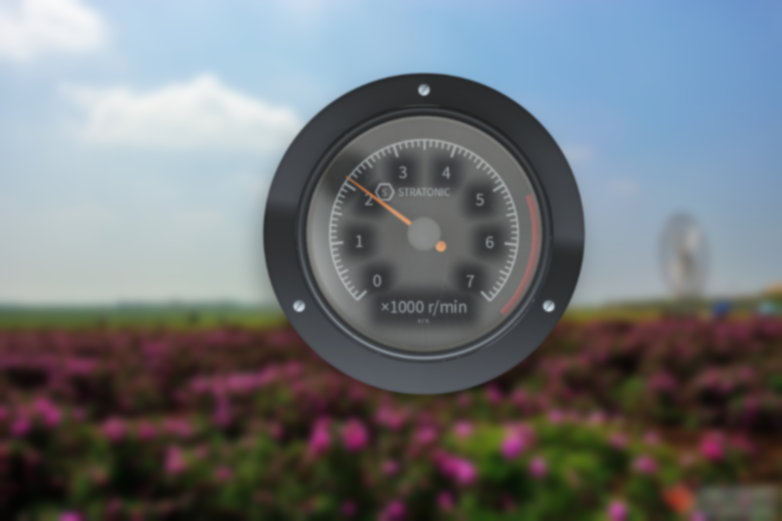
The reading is 2100 rpm
